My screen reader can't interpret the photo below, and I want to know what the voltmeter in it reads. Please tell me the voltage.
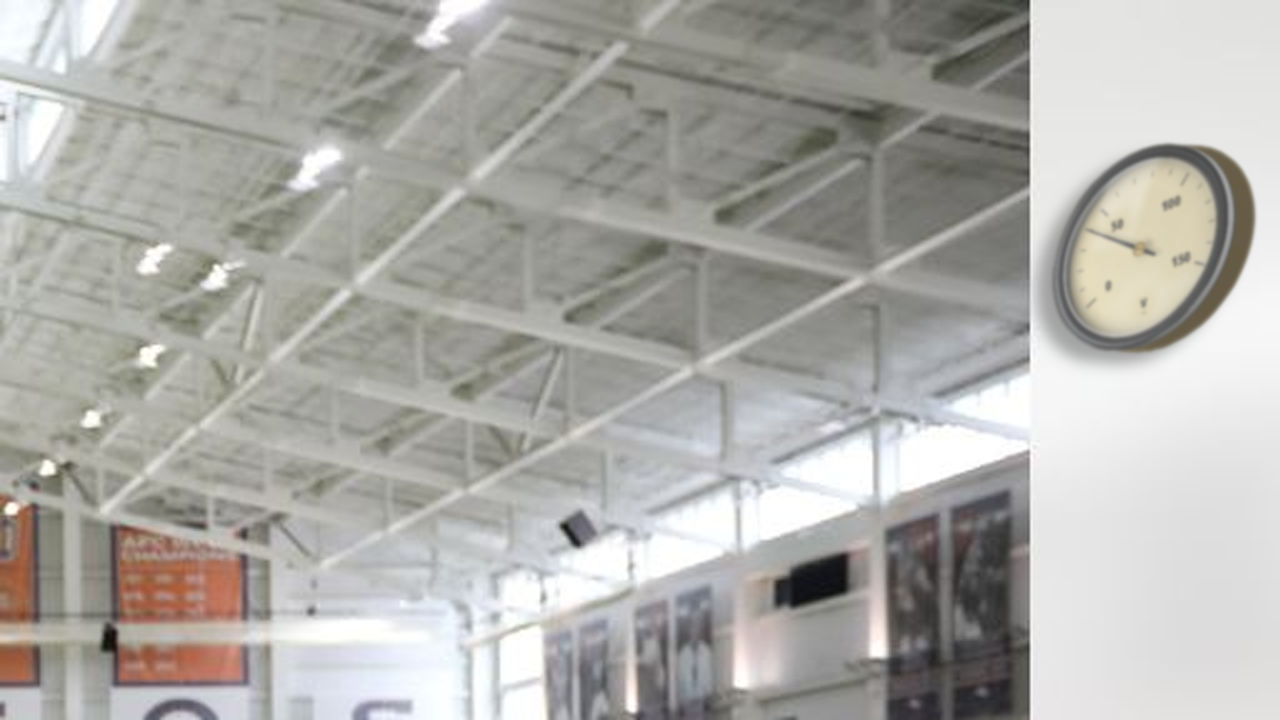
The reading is 40 V
